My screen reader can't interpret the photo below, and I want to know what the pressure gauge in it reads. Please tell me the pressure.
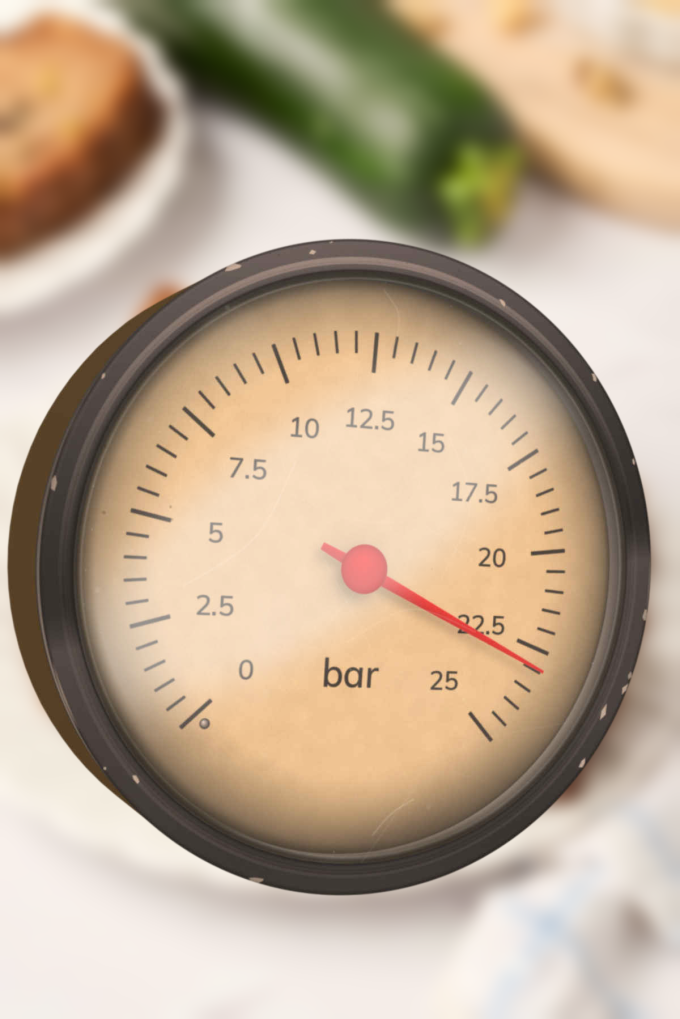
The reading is 23 bar
